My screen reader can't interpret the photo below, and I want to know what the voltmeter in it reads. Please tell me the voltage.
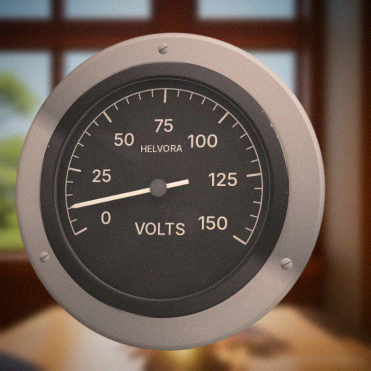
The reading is 10 V
